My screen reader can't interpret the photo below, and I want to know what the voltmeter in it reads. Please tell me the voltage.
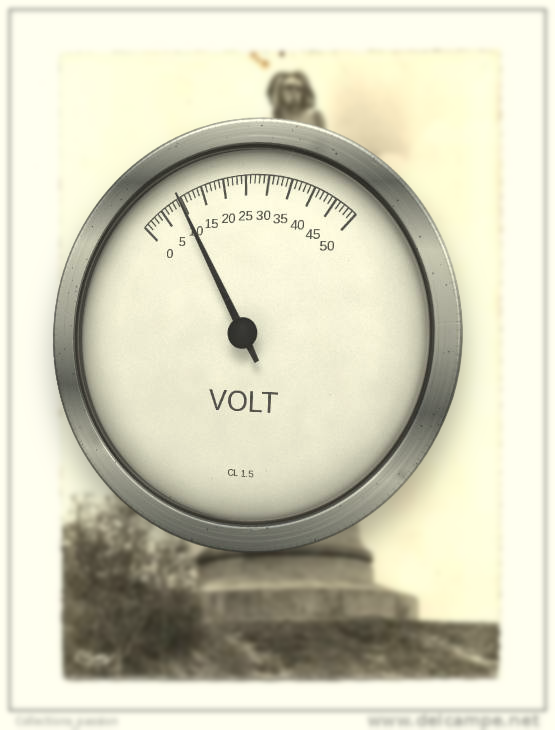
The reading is 10 V
